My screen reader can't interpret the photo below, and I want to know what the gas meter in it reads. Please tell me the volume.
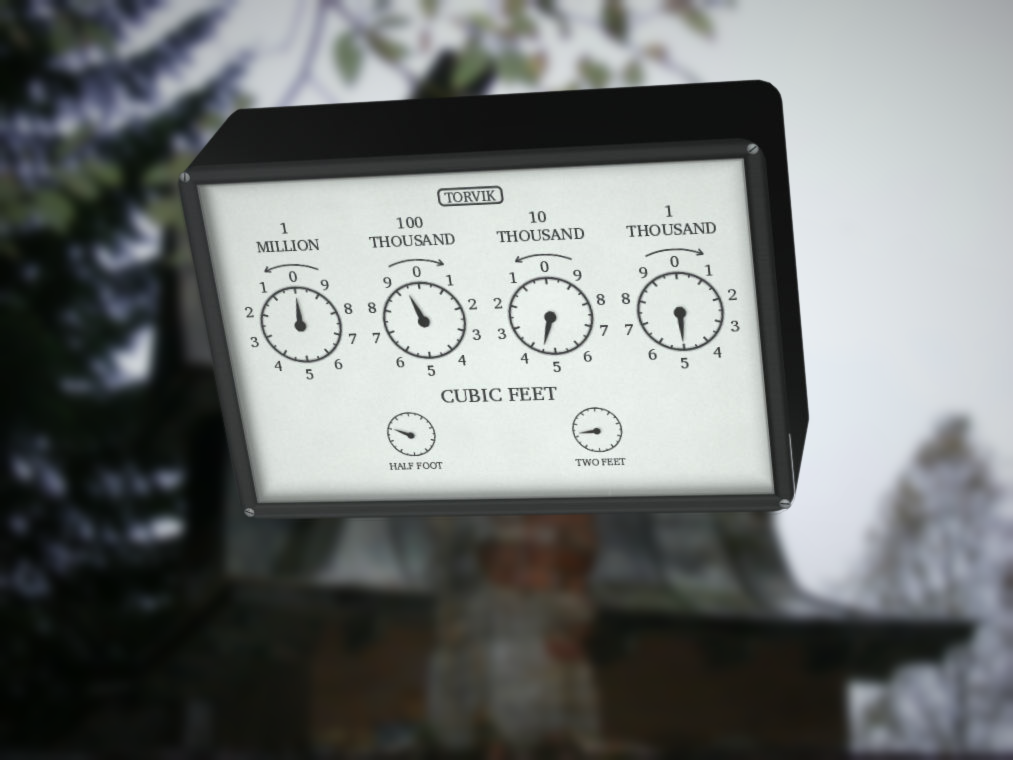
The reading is 994500 ft³
